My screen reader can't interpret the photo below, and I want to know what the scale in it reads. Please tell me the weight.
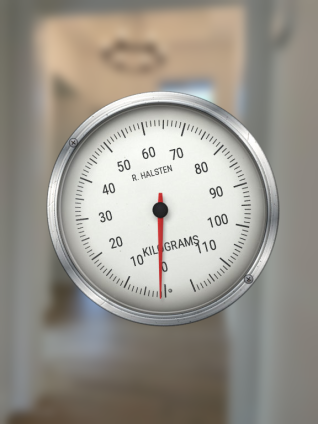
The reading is 1 kg
